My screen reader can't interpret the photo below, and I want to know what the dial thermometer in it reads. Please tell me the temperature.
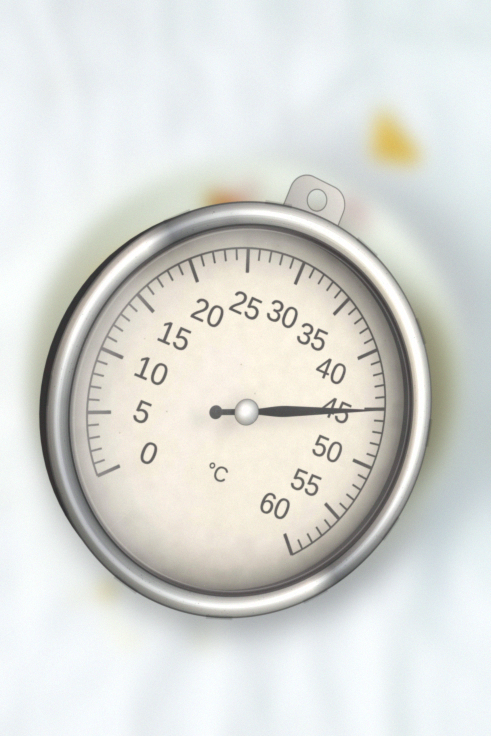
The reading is 45 °C
